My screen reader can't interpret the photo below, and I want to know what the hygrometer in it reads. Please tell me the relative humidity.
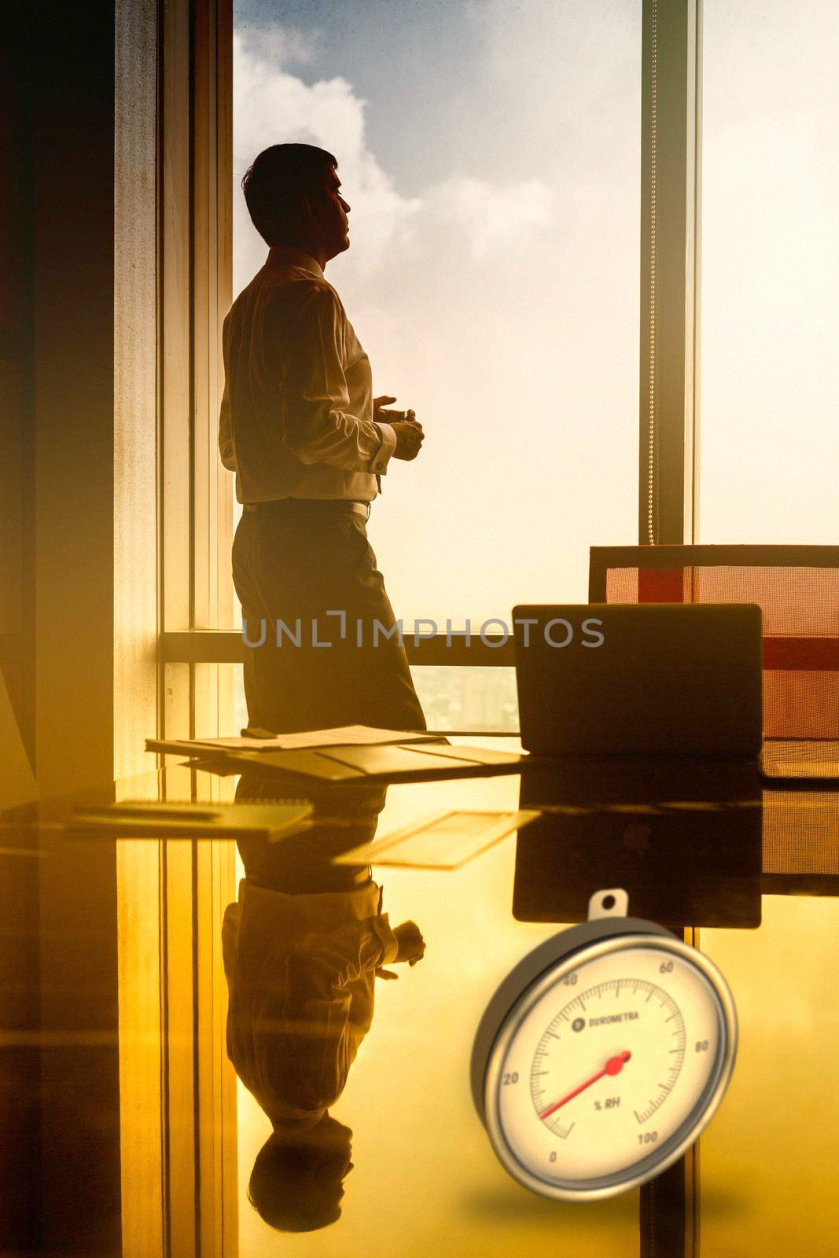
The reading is 10 %
